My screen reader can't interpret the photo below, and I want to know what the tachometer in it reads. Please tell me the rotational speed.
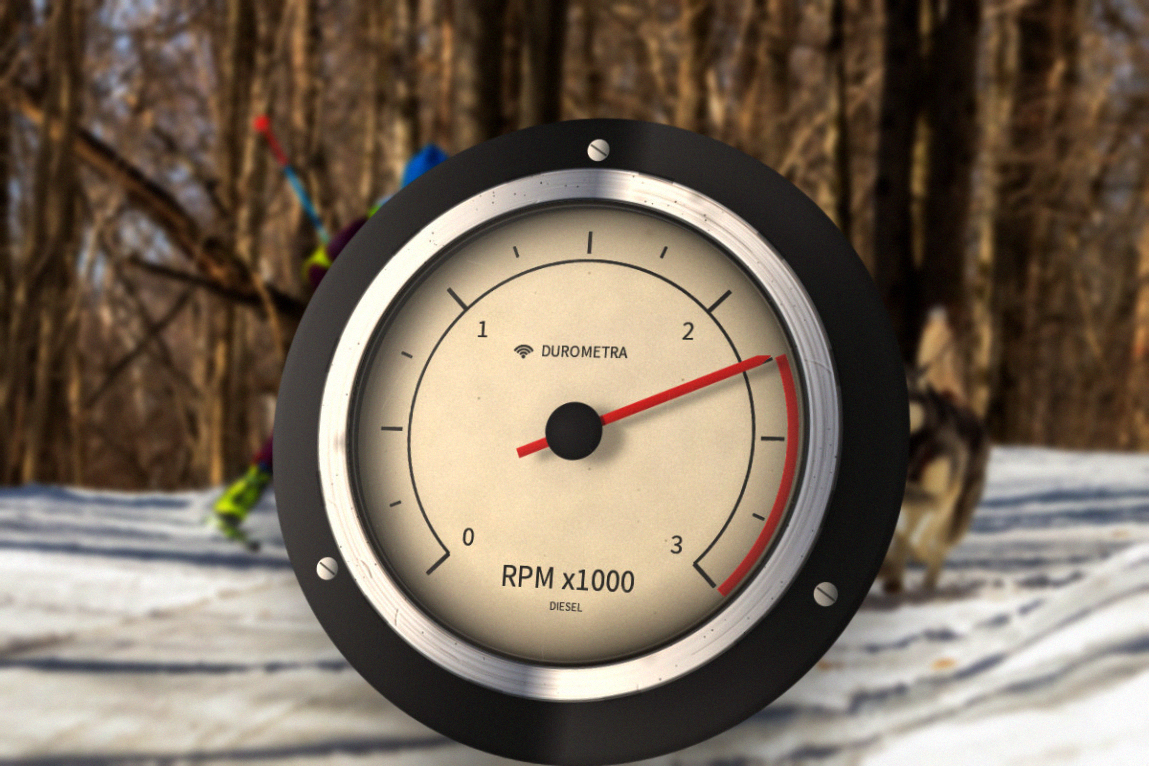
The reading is 2250 rpm
